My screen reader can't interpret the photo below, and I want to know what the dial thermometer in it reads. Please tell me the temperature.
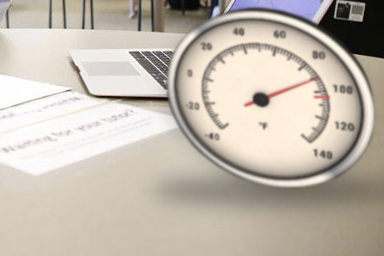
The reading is 90 °F
